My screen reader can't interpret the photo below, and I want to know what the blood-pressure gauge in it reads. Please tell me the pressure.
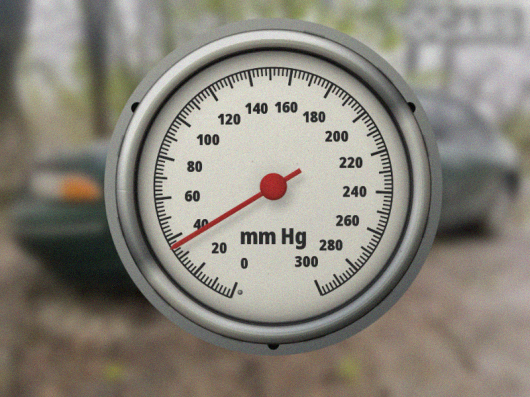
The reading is 36 mmHg
